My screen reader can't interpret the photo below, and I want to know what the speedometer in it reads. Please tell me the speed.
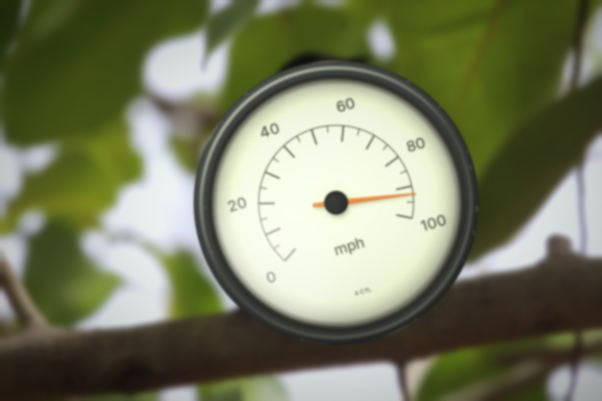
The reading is 92.5 mph
